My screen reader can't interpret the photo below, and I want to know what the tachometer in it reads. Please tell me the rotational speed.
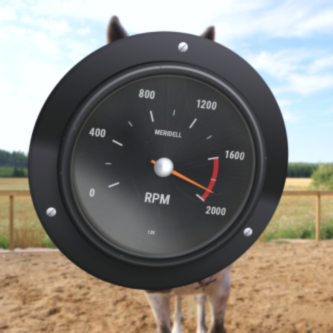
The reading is 1900 rpm
